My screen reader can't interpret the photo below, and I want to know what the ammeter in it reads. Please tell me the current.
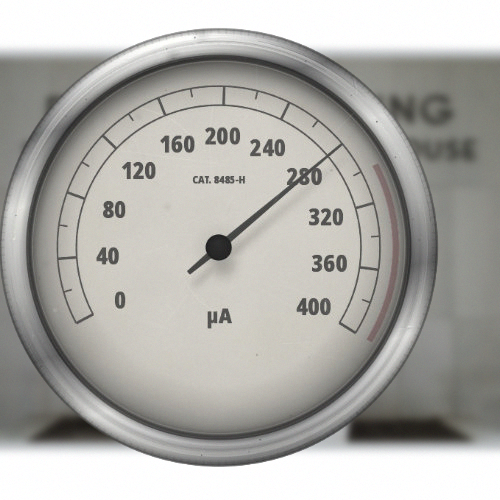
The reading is 280 µA
